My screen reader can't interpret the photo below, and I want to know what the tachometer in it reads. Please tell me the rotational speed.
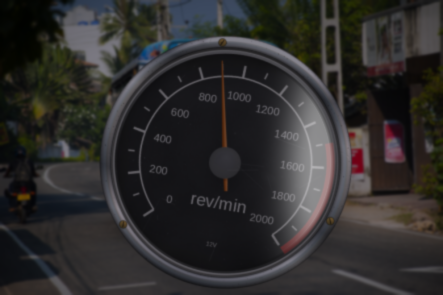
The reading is 900 rpm
